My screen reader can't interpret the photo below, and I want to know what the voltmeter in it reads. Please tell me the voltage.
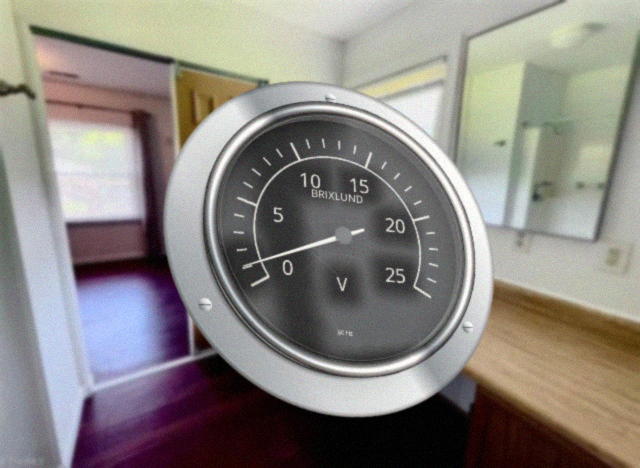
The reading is 1 V
